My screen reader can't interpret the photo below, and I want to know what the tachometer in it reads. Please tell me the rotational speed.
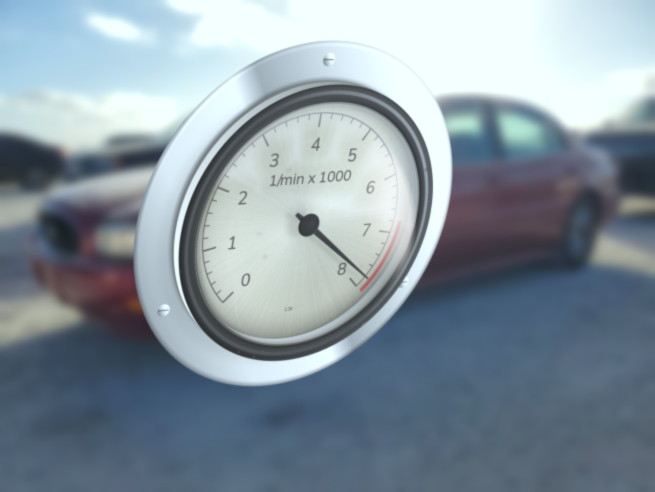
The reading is 7800 rpm
